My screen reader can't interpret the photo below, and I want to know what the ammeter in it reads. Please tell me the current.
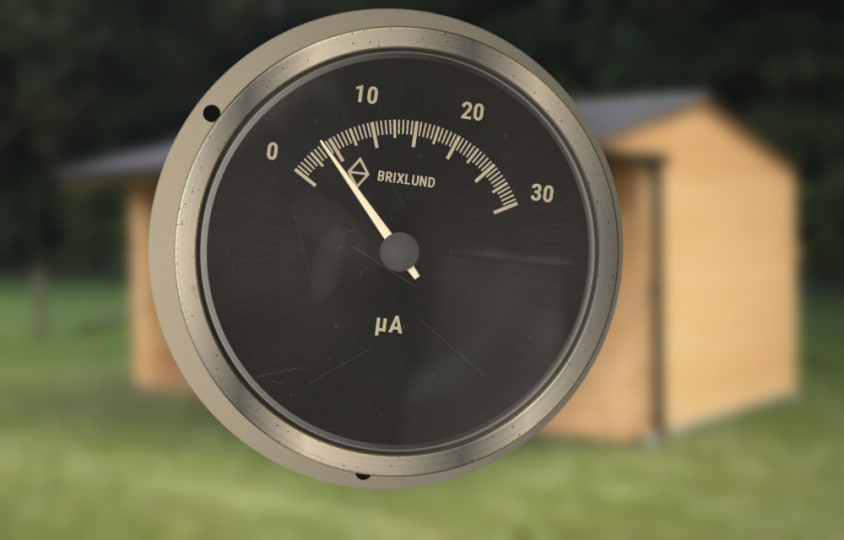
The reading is 4 µA
